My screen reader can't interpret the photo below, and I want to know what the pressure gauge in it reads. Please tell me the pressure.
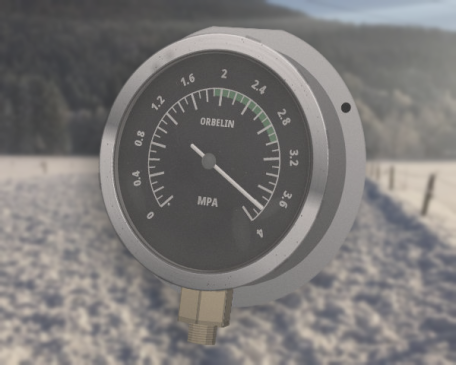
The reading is 3.8 MPa
